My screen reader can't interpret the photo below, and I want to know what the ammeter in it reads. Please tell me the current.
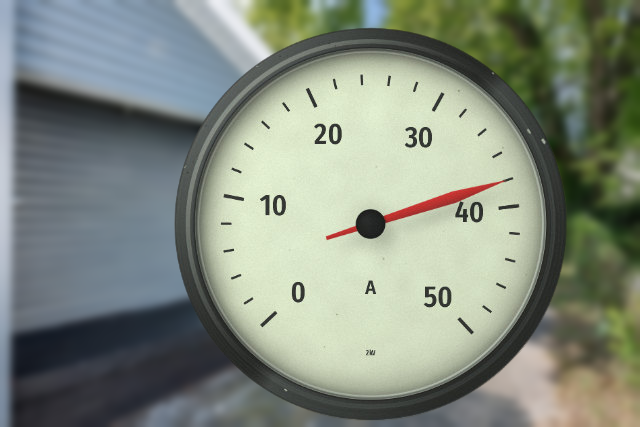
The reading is 38 A
